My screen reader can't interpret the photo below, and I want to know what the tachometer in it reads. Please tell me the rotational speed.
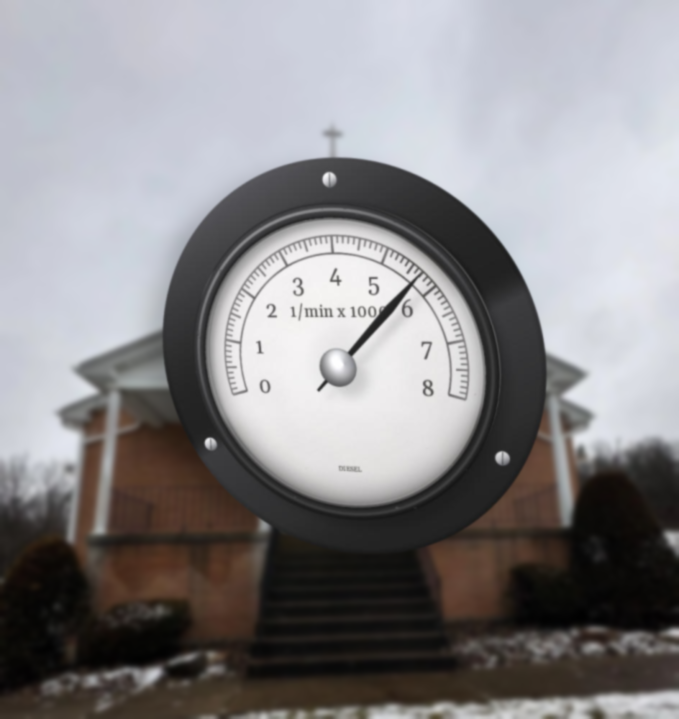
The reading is 5700 rpm
